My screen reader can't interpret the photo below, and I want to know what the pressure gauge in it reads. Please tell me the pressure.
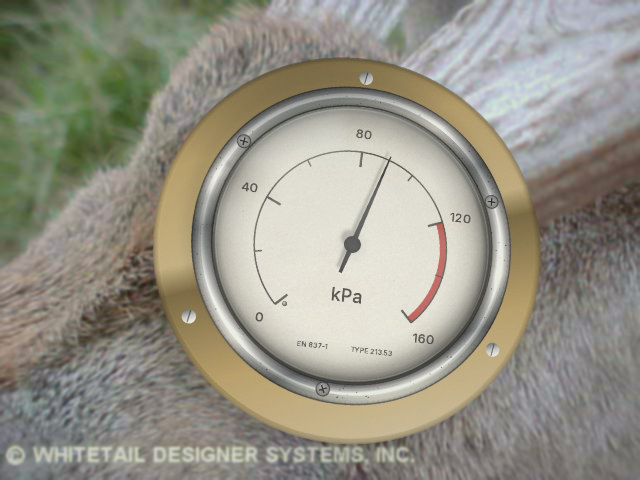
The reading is 90 kPa
